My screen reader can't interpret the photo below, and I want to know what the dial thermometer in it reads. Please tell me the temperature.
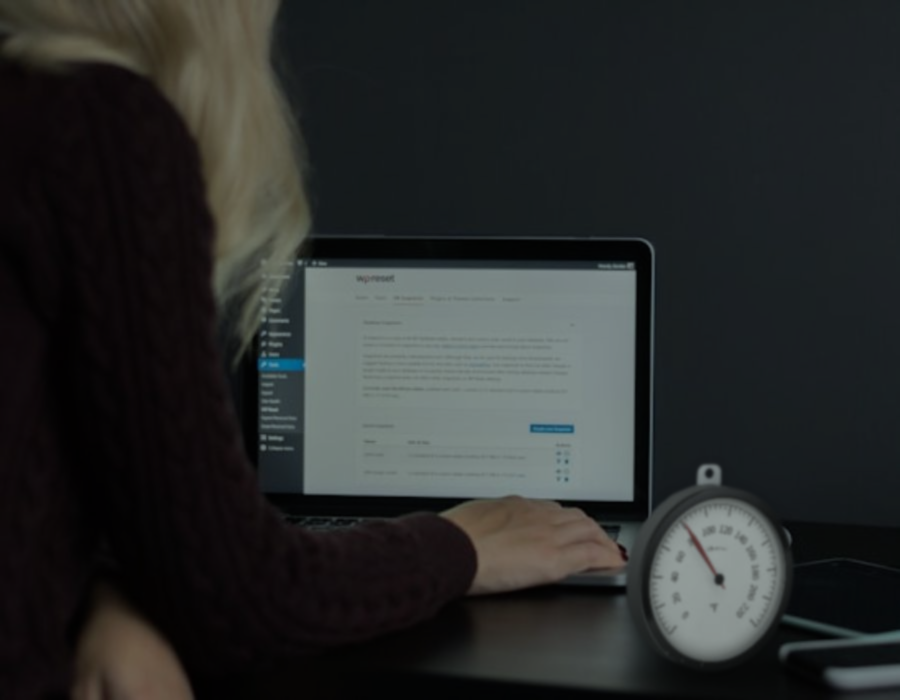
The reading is 80 °F
